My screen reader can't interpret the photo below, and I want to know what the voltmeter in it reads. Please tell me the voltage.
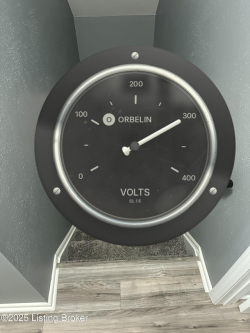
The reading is 300 V
